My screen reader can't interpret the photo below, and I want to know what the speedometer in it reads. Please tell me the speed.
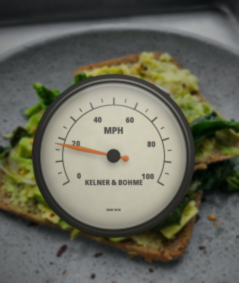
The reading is 17.5 mph
